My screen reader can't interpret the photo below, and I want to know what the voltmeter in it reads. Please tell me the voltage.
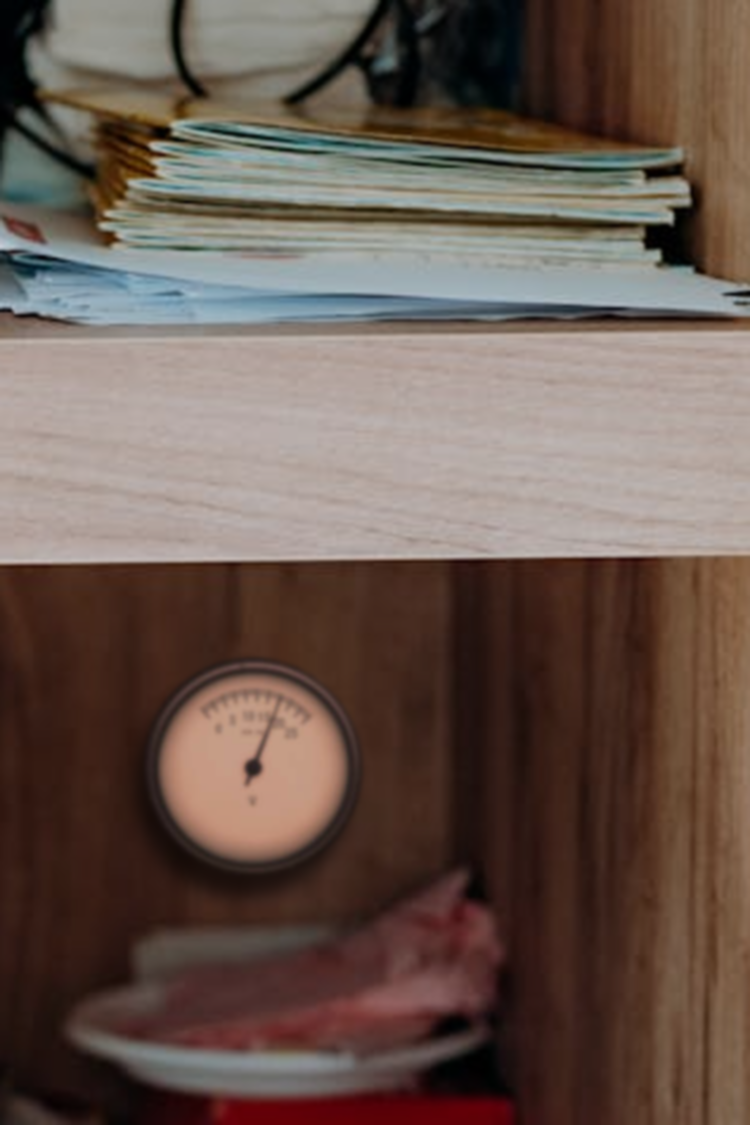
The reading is 17.5 V
